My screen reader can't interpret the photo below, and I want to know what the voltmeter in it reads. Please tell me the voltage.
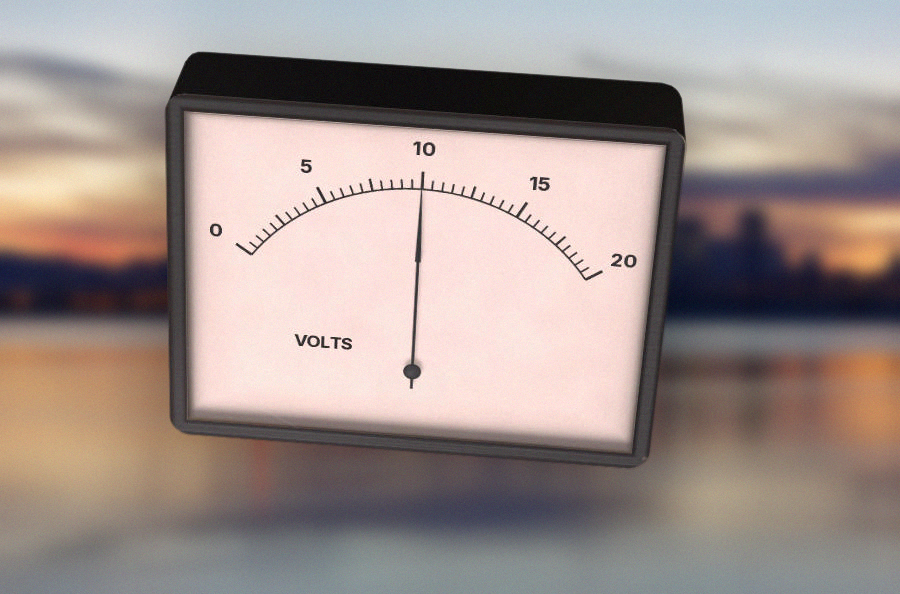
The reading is 10 V
